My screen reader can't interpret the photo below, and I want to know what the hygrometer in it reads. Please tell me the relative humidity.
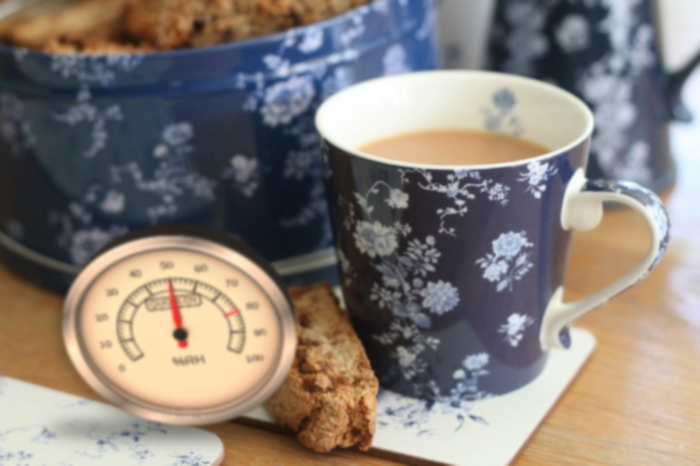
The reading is 50 %
